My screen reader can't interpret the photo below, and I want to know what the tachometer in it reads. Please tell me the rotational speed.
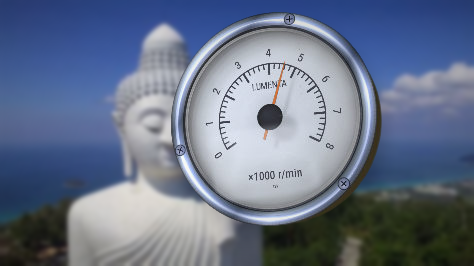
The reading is 4600 rpm
